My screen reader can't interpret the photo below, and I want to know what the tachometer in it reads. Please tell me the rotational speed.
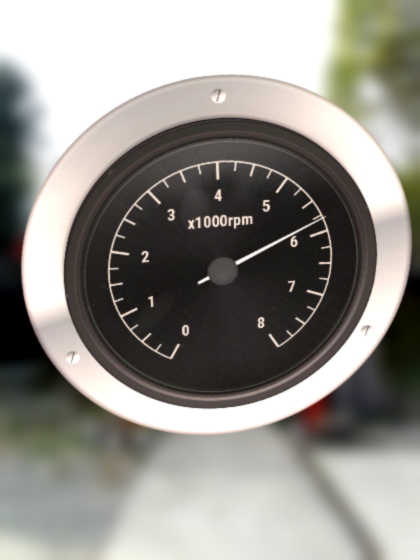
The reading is 5750 rpm
